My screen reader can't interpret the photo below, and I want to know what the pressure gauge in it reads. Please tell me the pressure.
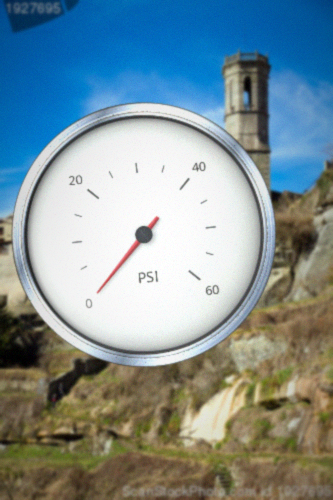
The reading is 0 psi
